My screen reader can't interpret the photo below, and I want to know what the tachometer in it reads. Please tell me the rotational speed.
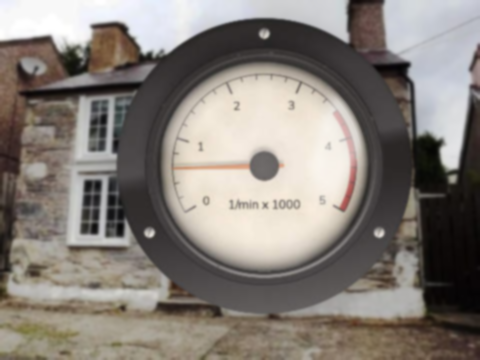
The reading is 600 rpm
